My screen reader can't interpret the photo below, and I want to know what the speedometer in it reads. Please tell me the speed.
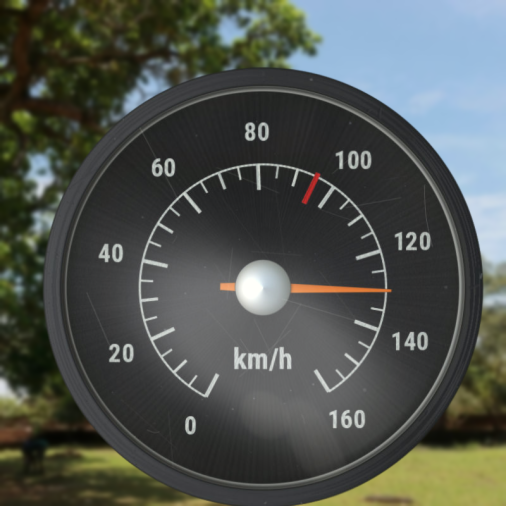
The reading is 130 km/h
